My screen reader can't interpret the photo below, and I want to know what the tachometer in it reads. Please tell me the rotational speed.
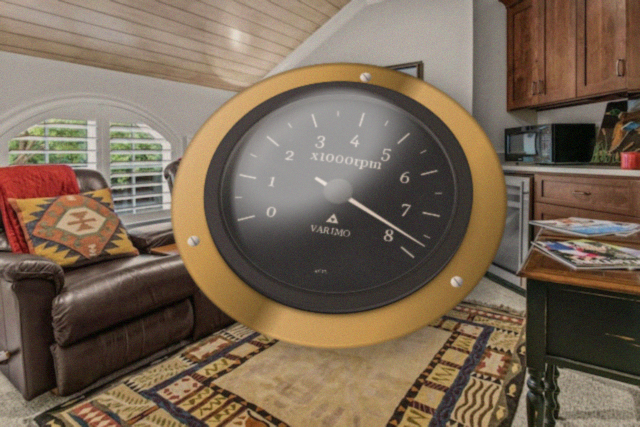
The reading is 7750 rpm
